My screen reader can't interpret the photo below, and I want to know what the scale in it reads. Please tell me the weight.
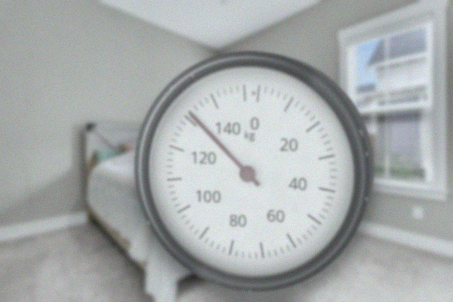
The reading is 132 kg
